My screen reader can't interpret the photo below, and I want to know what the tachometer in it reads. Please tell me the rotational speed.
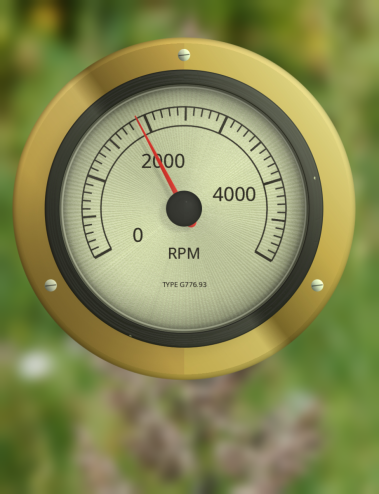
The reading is 1900 rpm
